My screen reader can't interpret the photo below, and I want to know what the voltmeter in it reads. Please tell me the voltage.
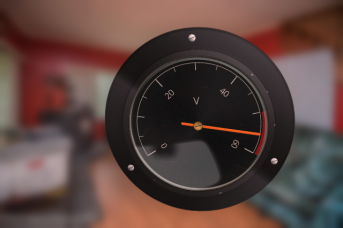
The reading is 55 V
